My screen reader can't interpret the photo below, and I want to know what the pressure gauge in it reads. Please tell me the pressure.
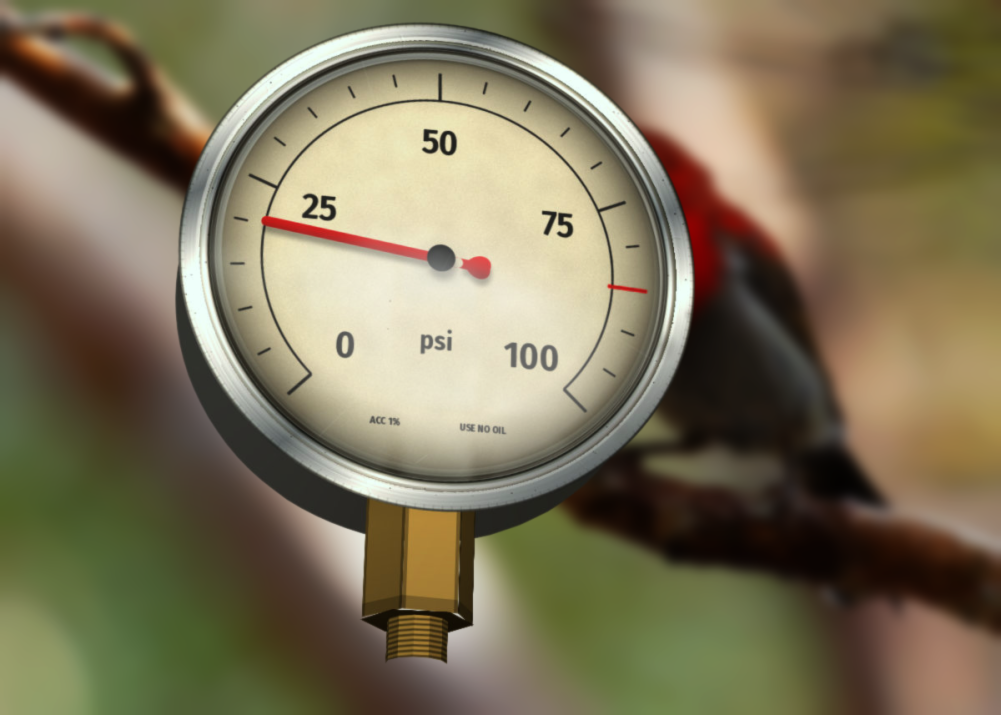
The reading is 20 psi
